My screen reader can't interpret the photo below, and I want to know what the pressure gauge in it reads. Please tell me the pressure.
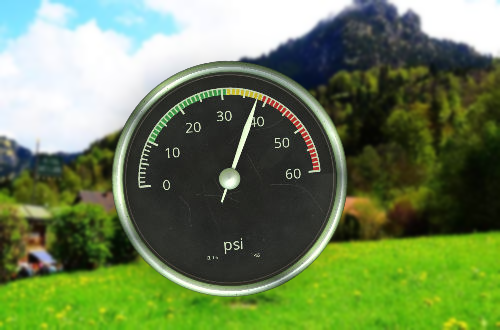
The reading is 38 psi
